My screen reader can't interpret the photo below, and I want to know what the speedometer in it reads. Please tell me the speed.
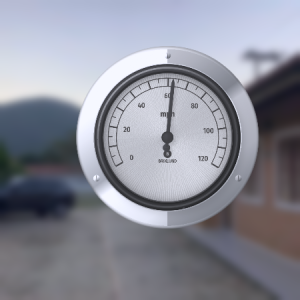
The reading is 62.5 mph
